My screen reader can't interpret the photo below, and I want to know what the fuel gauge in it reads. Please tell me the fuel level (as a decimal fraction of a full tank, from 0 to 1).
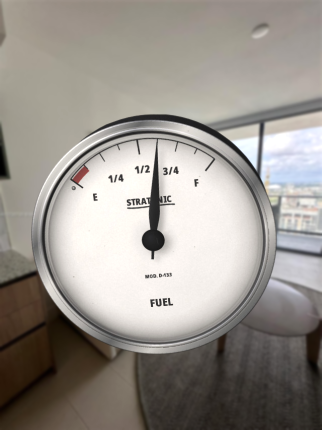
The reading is 0.625
